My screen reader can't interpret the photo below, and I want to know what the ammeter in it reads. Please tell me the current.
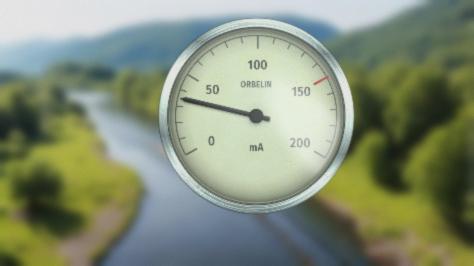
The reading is 35 mA
